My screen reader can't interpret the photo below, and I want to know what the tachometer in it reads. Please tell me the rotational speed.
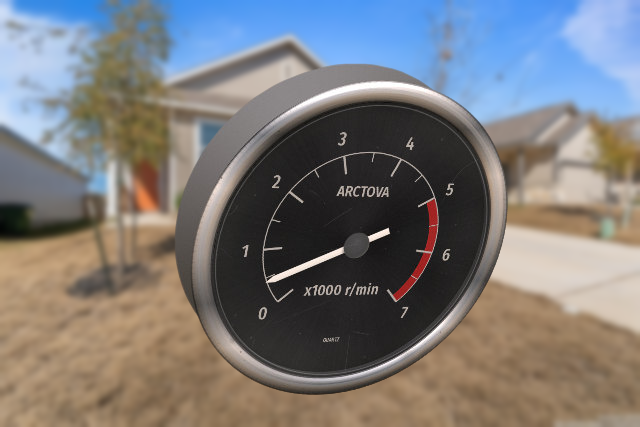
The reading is 500 rpm
